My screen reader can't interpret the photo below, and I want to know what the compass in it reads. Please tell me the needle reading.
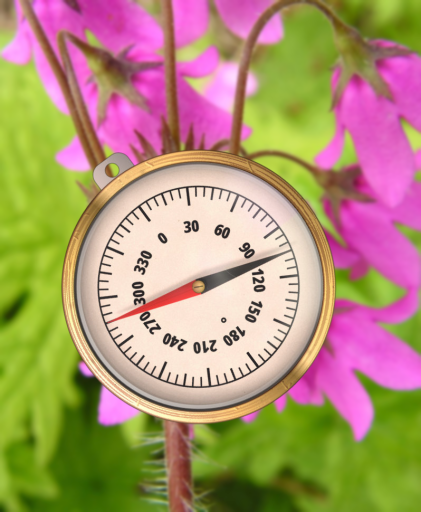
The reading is 285 °
